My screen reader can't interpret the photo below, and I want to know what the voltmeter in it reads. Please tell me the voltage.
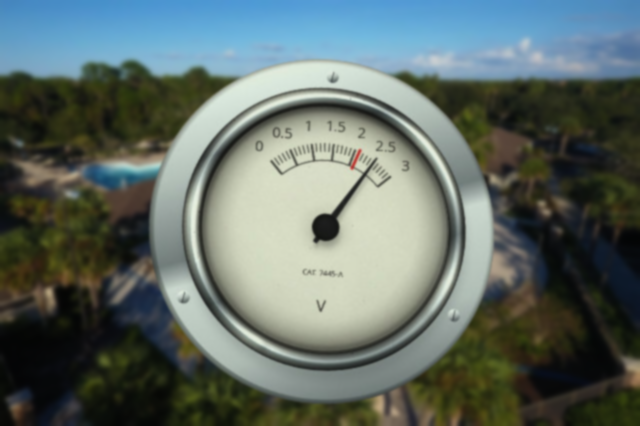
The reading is 2.5 V
